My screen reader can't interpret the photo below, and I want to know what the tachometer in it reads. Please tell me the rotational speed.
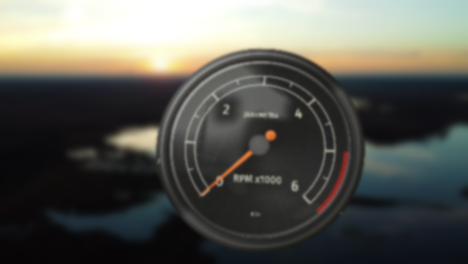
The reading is 0 rpm
